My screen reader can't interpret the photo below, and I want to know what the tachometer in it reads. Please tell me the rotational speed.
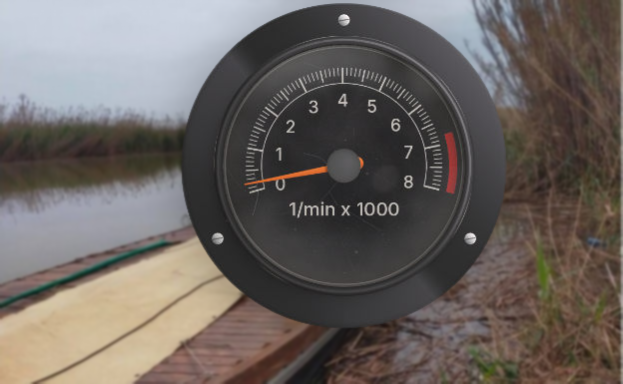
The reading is 200 rpm
